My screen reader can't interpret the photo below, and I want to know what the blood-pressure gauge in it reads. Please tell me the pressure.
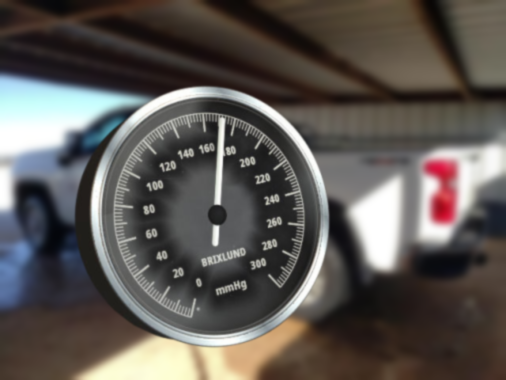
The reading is 170 mmHg
